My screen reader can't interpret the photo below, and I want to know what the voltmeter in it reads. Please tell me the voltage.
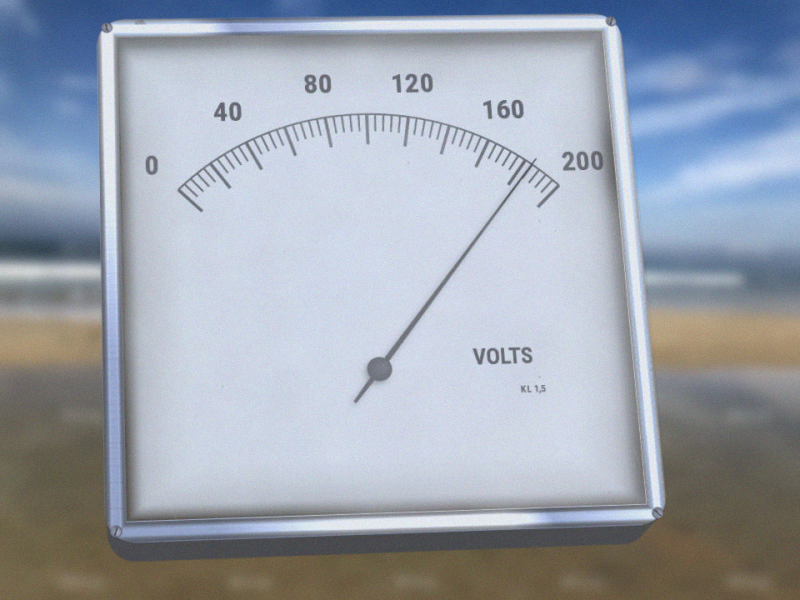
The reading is 184 V
